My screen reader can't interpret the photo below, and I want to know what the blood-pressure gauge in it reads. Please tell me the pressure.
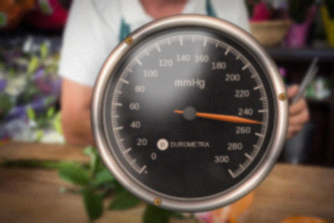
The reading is 250 mmHg
